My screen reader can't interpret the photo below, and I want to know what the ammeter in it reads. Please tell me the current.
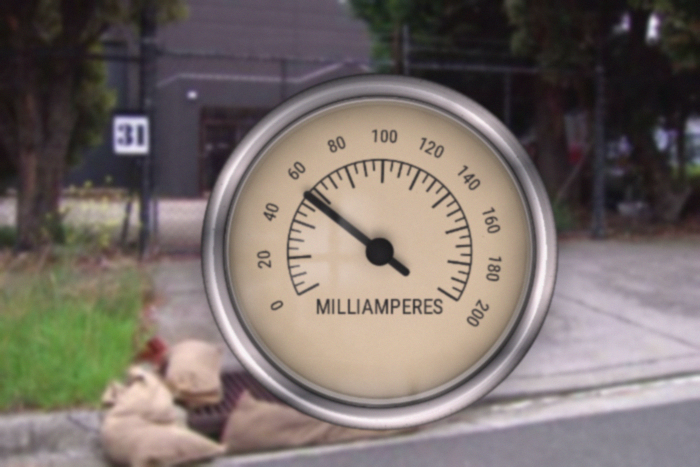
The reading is 55 mA
